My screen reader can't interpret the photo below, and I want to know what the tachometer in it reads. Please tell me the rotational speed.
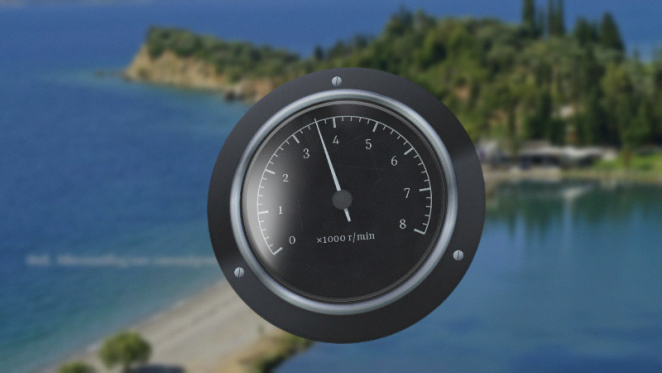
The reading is 3600 rpm
